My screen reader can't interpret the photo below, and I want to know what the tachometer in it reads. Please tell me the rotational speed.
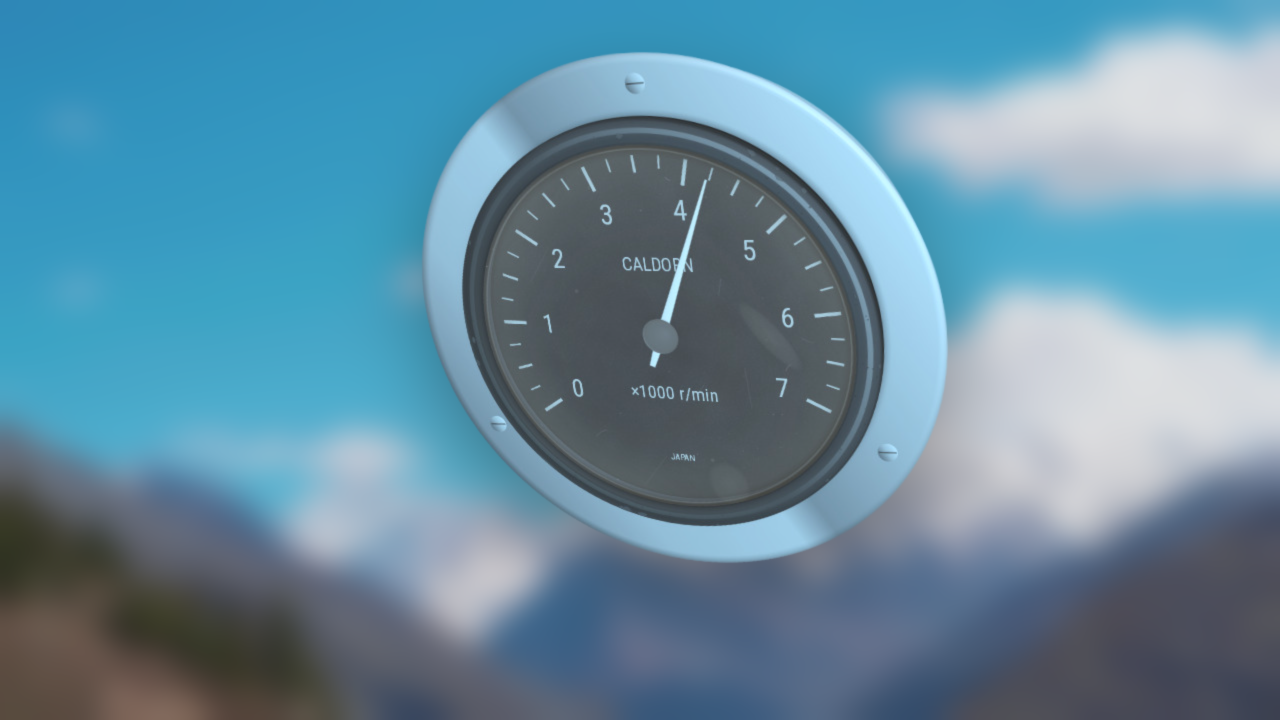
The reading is 4250 rpm
